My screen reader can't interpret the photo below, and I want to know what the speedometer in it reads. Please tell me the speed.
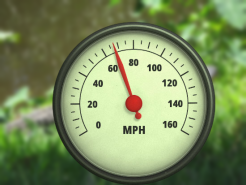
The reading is 67.5 mph
